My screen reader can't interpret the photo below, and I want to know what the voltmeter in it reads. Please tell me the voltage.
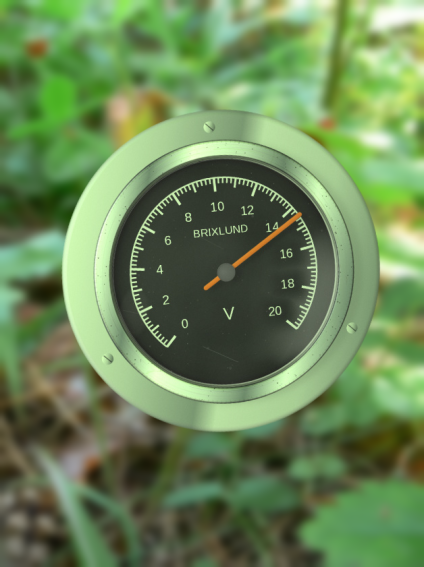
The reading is 14.4 V
